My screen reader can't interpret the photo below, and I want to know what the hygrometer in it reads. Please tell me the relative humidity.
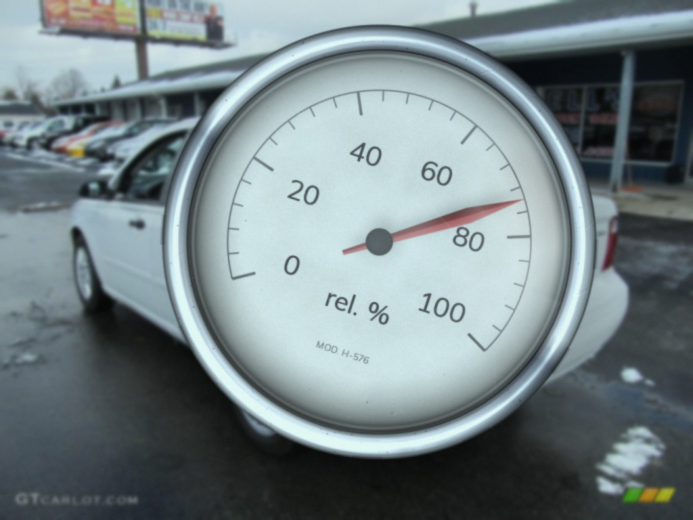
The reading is 74 %
